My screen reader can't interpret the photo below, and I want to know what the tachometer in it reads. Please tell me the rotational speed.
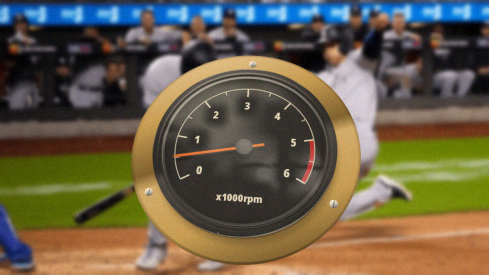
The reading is 500 rpm
